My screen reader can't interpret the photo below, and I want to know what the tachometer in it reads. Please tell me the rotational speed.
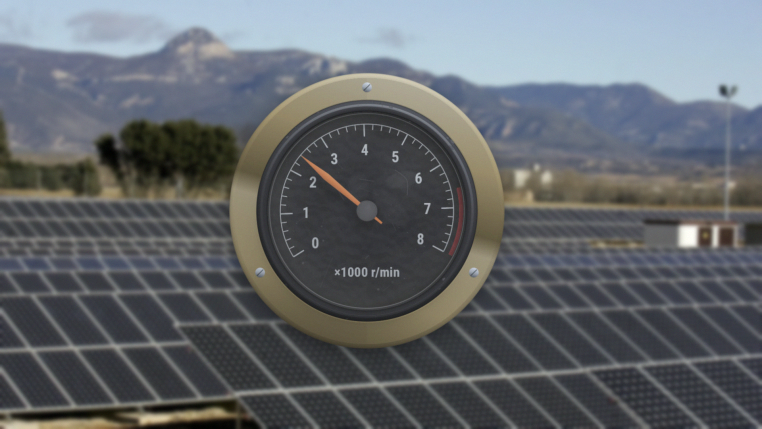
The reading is 2400 rpm
